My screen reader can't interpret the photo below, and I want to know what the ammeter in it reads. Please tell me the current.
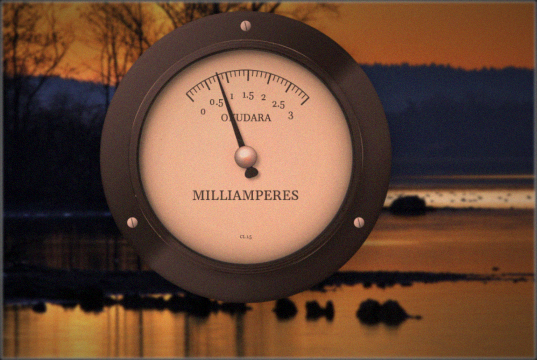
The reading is 0.8 mA
